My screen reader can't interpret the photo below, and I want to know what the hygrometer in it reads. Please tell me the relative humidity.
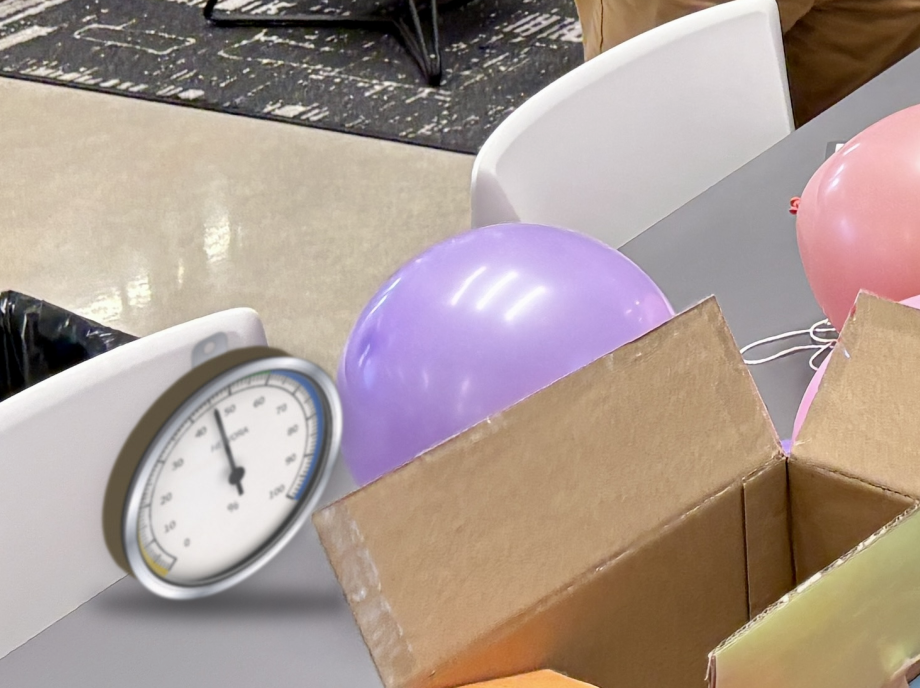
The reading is 45 %
